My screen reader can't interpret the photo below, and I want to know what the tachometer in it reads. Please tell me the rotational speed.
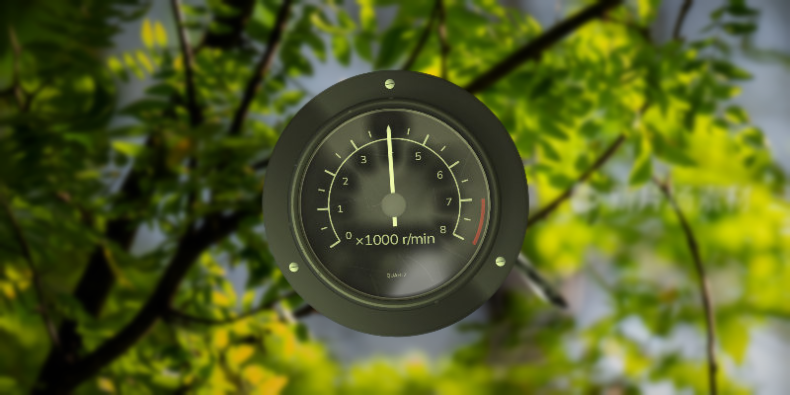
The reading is 4000 rpm
